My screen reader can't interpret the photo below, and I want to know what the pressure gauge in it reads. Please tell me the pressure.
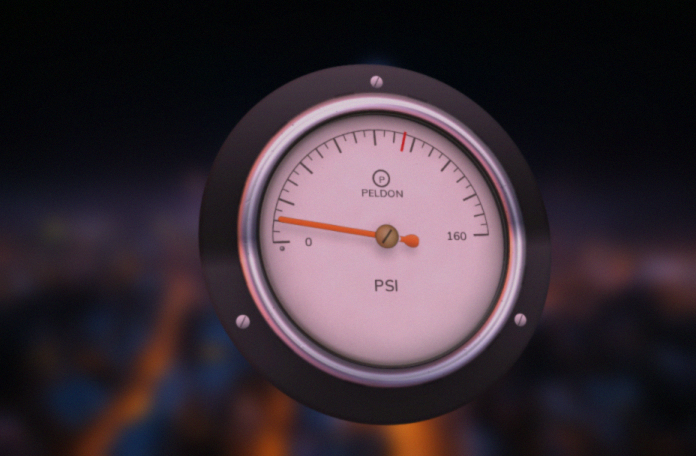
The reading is 10 psi
